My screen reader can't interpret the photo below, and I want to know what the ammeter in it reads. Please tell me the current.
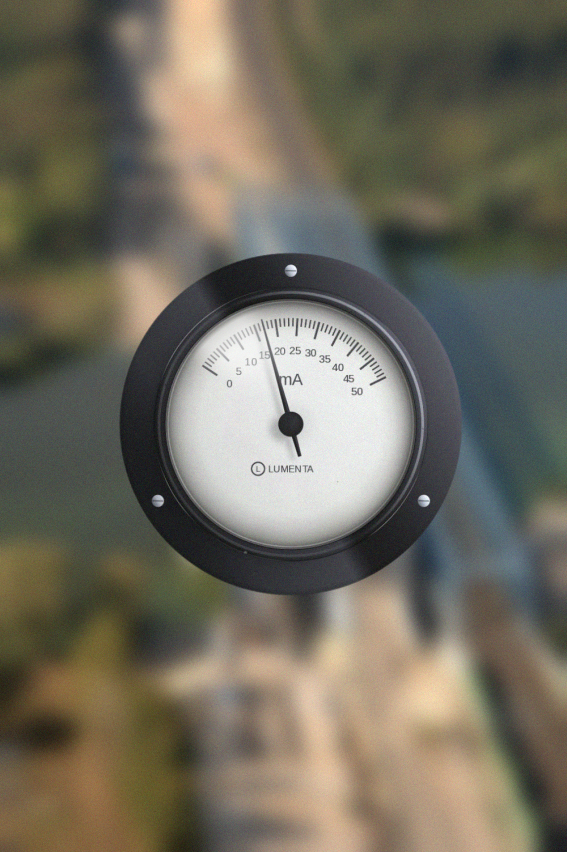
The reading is 17 mA
